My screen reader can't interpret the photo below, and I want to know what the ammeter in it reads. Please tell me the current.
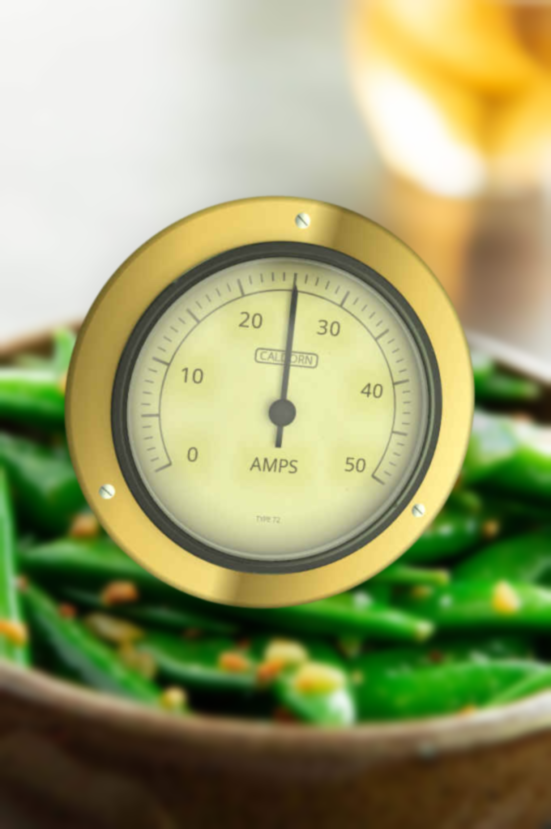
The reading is 25 A
